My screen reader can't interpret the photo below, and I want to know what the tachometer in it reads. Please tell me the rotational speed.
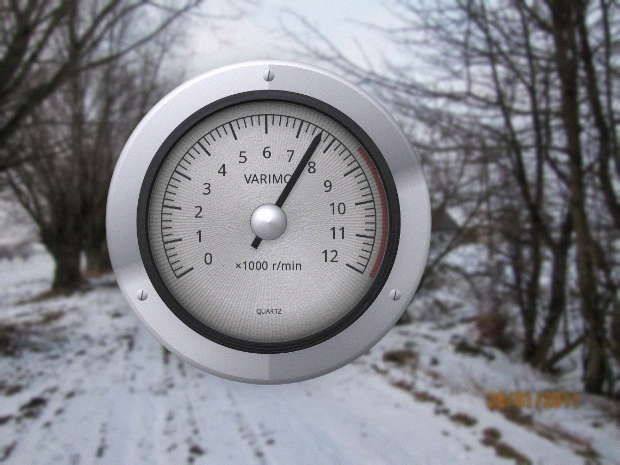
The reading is 7600 rpm
